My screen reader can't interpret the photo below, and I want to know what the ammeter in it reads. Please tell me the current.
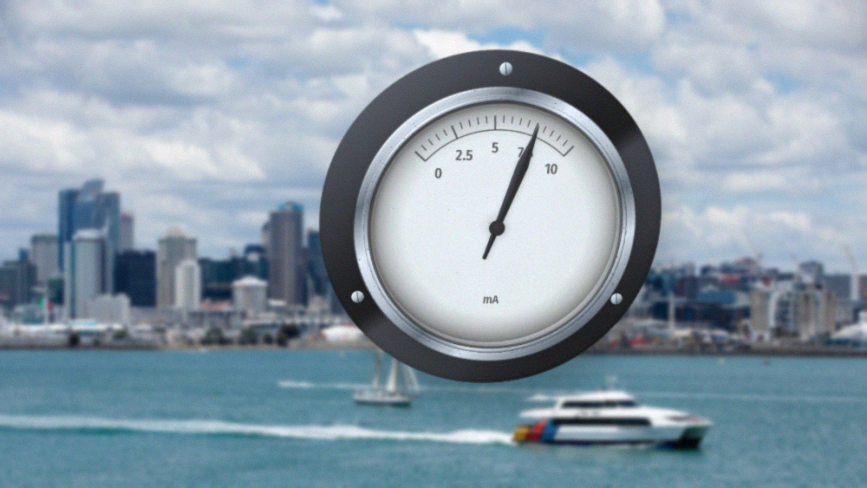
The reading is 7.5 mA
